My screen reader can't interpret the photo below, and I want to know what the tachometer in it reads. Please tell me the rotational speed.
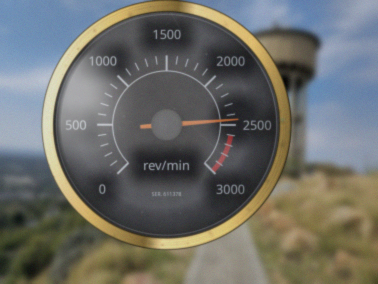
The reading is 2450 rpm
